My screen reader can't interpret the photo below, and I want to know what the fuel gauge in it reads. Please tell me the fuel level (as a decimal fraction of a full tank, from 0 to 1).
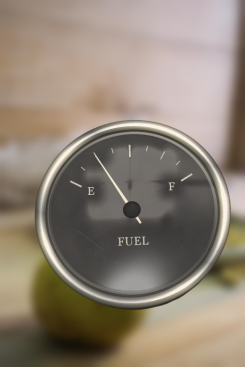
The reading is 0.25
